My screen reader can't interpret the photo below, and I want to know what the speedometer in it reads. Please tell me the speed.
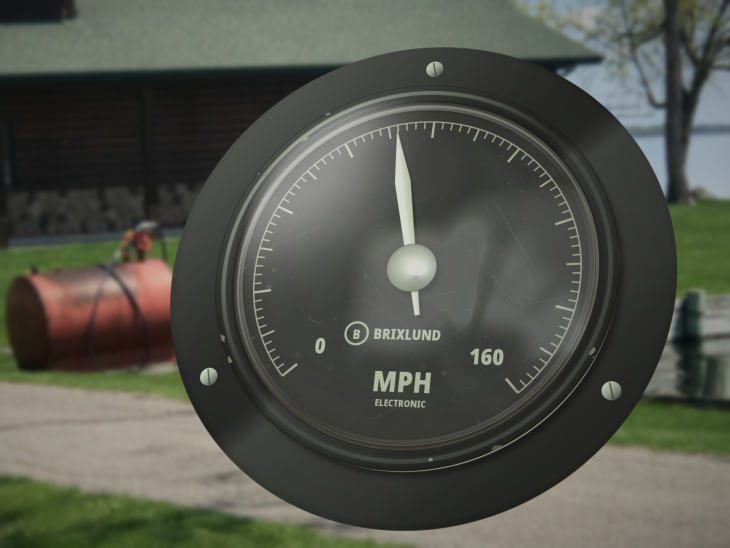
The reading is 72 mph
